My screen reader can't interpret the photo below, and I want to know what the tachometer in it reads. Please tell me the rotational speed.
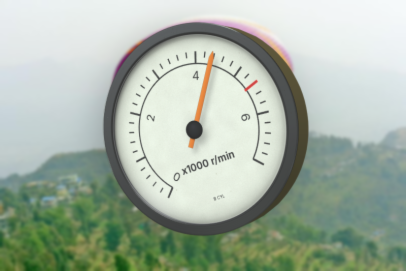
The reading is 4400 rpm
